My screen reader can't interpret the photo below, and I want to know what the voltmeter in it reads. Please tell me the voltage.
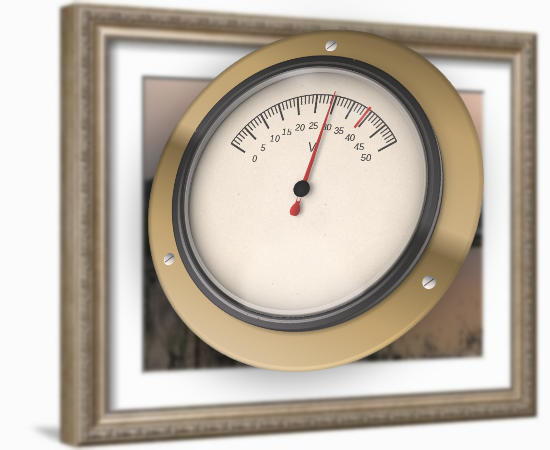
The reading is 30 V
